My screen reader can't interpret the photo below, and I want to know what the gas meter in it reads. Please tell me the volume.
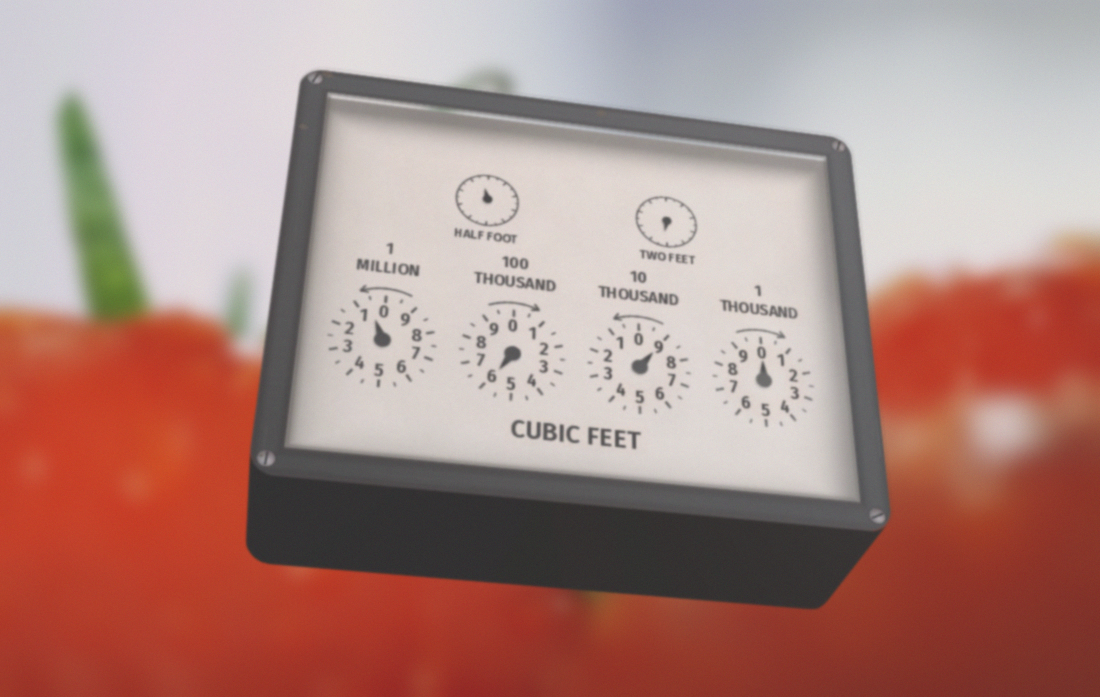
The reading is 59000 ft³
